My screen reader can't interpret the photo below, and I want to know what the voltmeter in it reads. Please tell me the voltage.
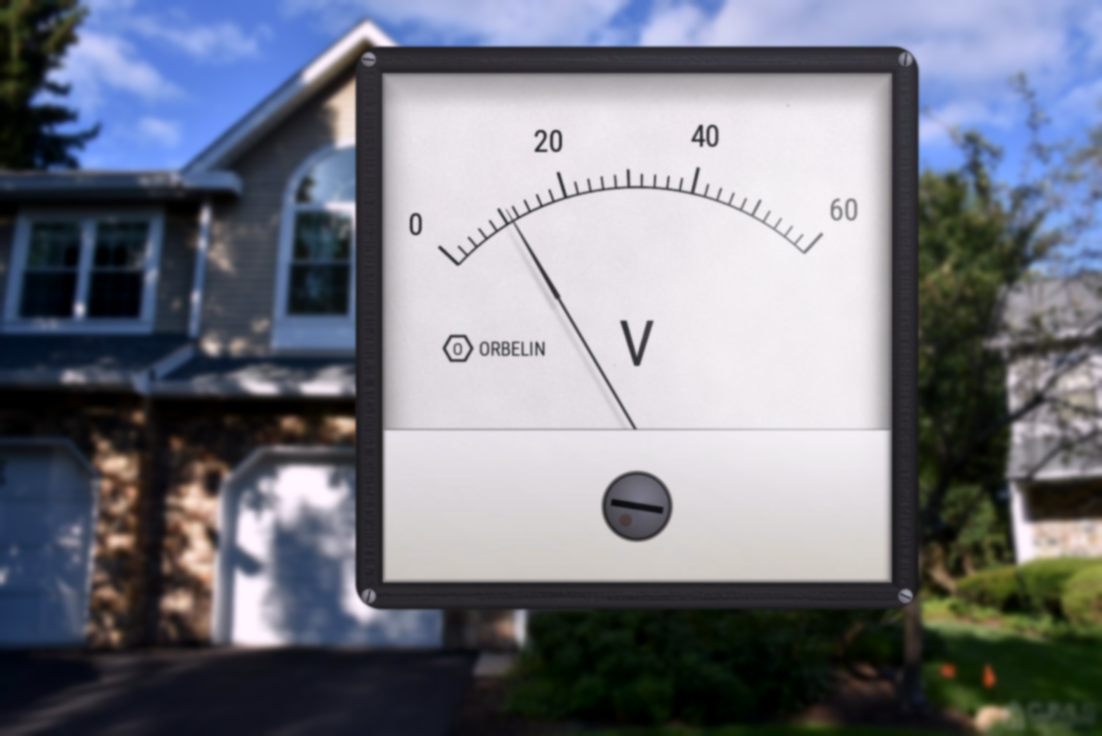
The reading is 11 V
